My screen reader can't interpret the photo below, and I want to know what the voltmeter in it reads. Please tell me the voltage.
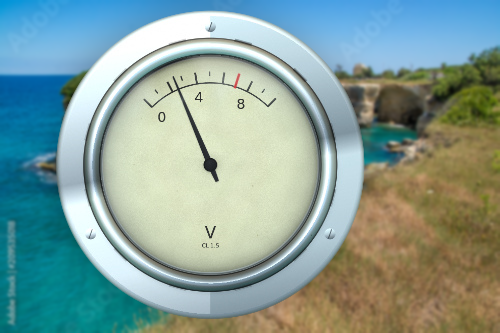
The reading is 2.5 V
